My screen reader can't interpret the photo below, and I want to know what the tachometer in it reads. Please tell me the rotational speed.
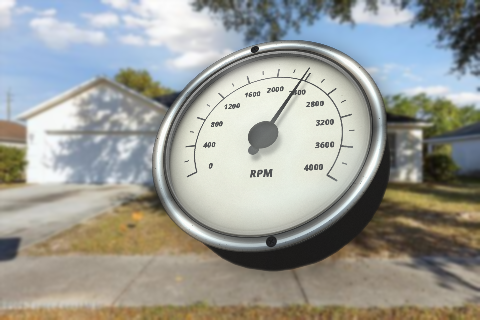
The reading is 2400 rpm
